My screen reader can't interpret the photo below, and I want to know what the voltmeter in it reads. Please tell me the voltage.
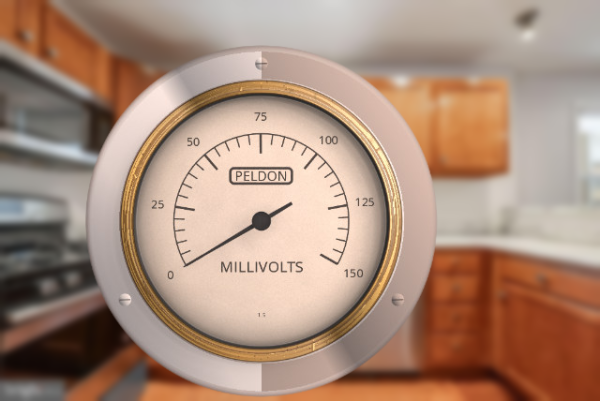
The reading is 0 mV
